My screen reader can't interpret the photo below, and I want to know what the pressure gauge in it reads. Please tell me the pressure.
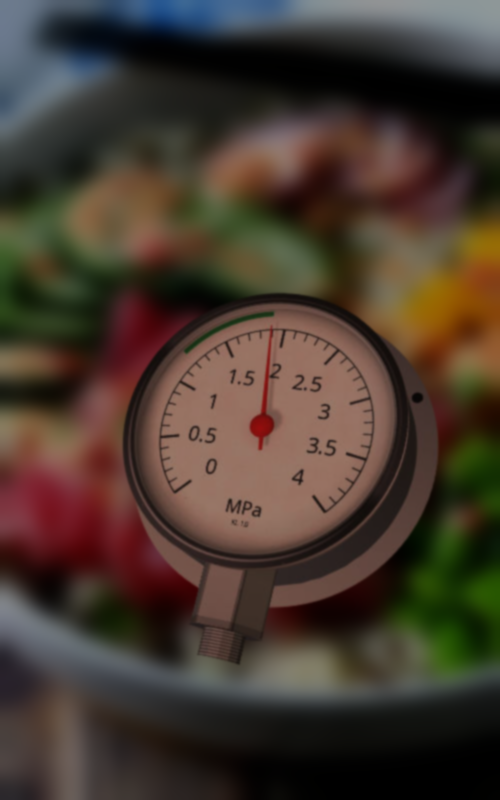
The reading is 1.9 MPa
